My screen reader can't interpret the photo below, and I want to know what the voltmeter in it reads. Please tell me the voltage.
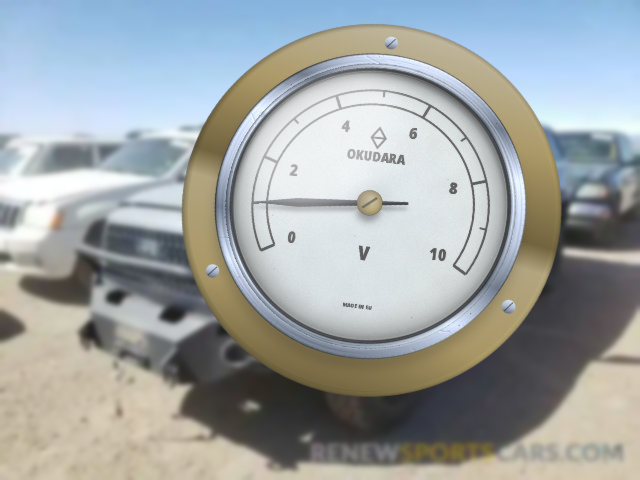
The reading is 1 V
